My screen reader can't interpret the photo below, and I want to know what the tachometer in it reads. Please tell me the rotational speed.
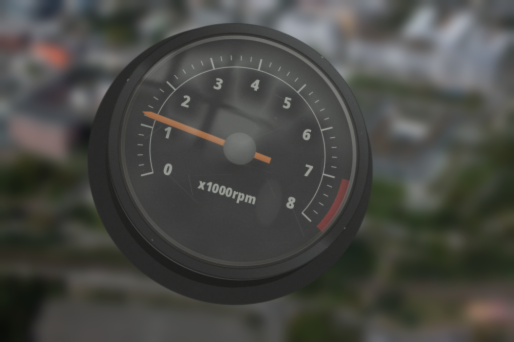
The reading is 1200 rpm
